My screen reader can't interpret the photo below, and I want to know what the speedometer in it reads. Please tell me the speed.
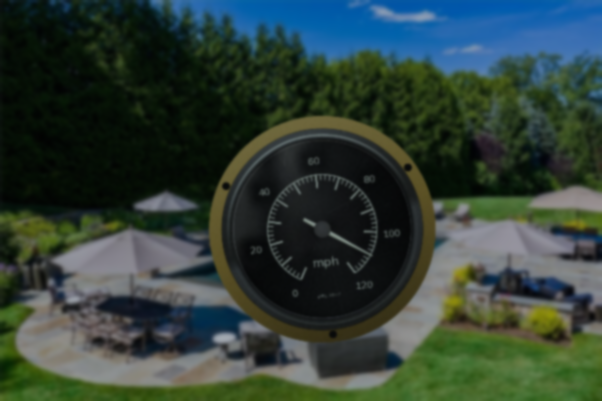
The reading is 110 mph
